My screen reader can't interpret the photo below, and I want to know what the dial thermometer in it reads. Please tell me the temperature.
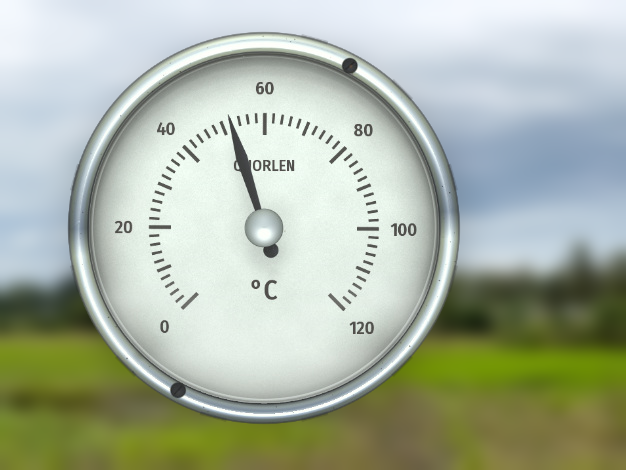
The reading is 52 °C
